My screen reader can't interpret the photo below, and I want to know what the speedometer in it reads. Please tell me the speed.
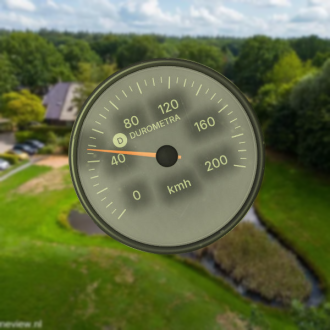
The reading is 47.5 km/h
